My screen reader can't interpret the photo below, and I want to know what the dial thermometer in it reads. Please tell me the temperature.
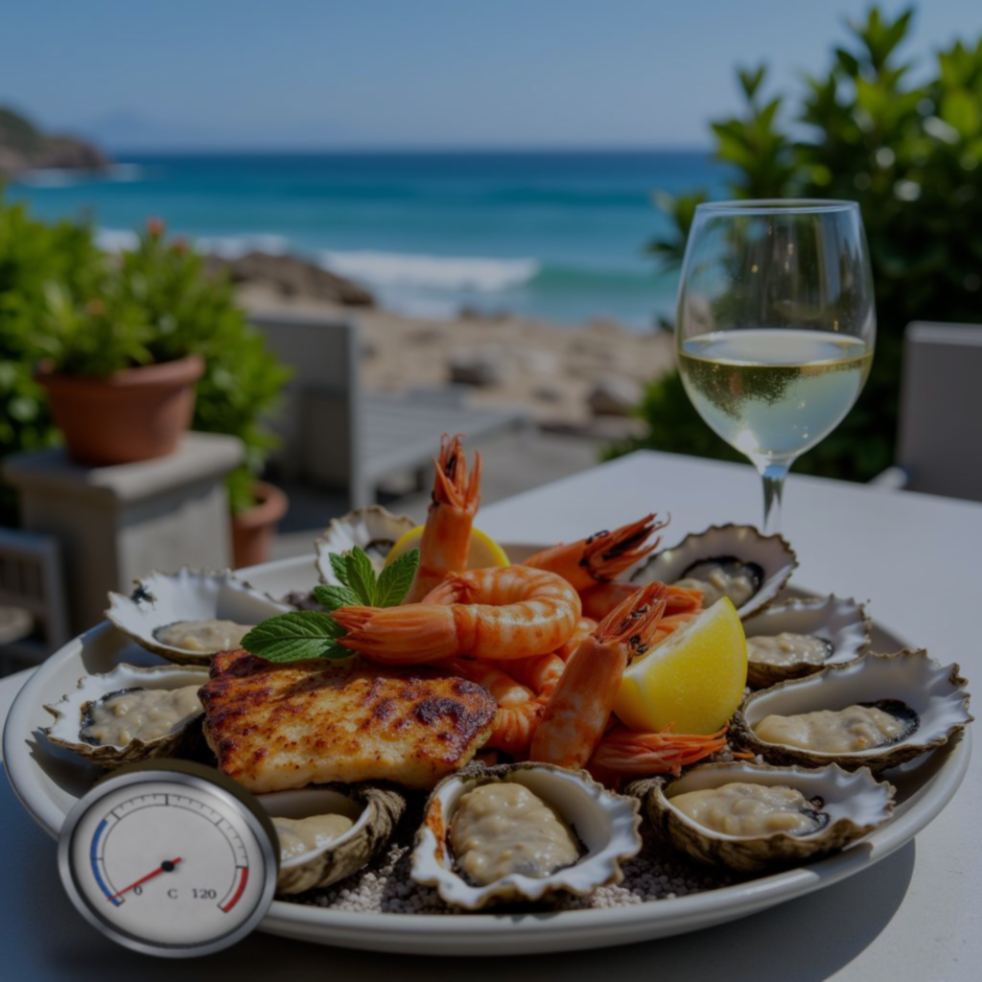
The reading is 4 °C
